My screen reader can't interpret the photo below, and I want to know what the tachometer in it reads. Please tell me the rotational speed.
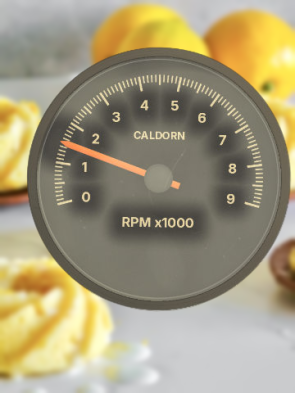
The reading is 1500 rpm
